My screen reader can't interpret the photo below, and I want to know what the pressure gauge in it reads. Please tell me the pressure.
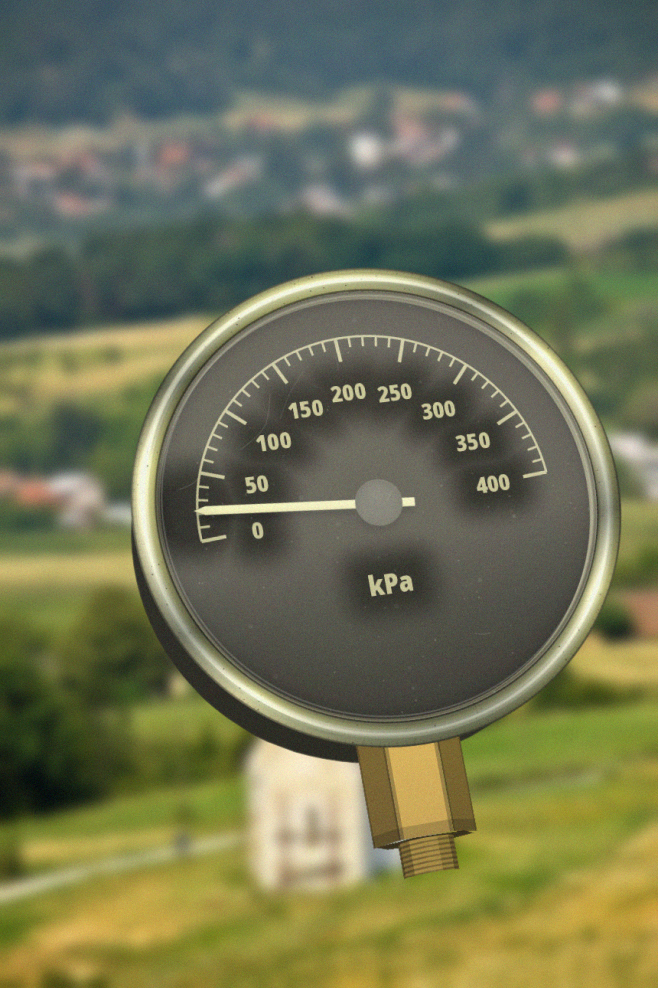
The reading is 20 kPa
